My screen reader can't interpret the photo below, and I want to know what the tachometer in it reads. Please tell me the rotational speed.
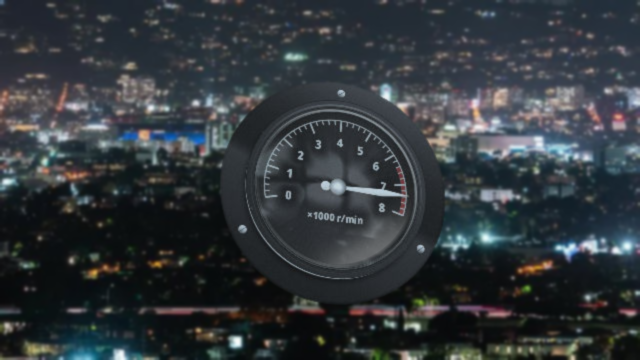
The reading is 7400 rpm
